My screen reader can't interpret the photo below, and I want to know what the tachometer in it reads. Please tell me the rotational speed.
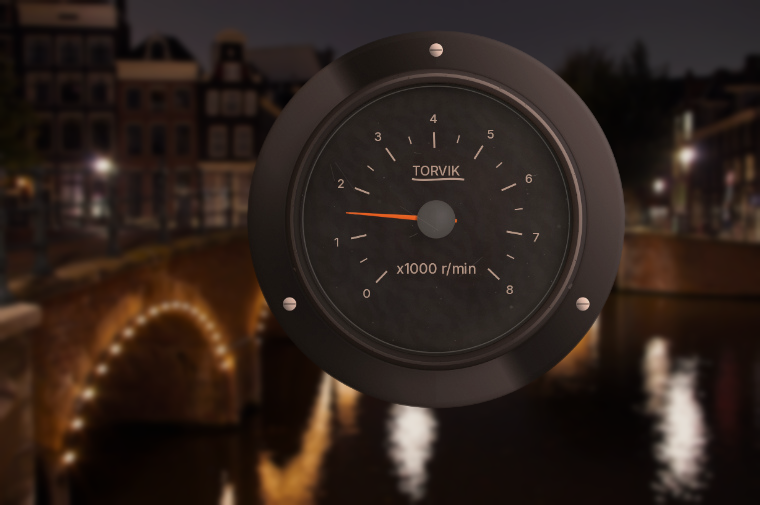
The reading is 1500 rpm
